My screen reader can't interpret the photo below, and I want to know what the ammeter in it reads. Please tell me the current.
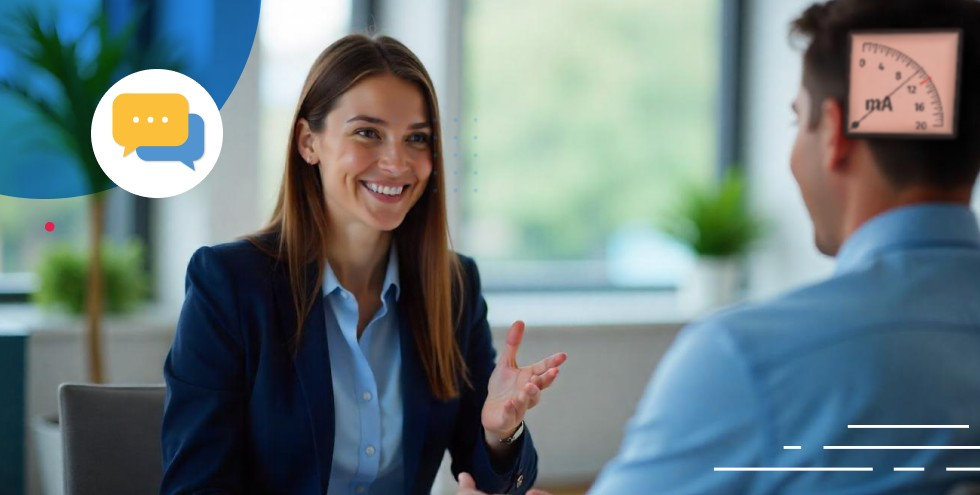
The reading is 10 mA
